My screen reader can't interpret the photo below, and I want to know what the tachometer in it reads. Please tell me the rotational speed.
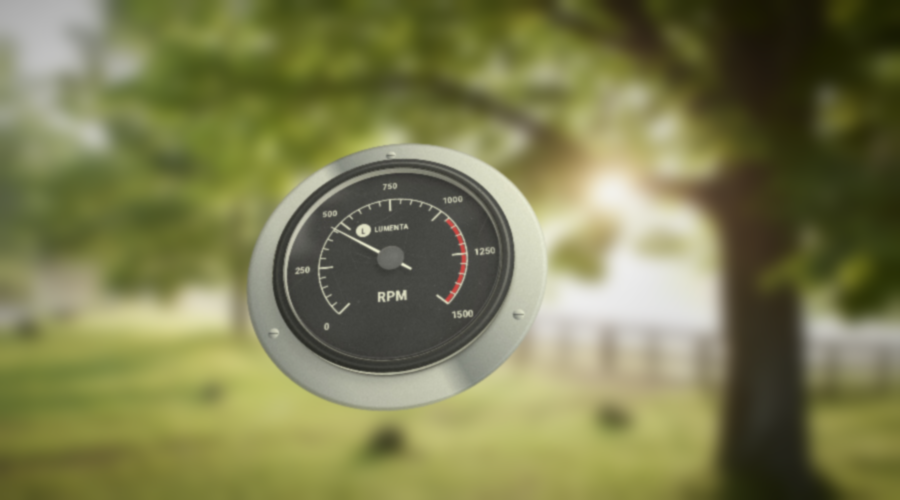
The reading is 450 rpm
